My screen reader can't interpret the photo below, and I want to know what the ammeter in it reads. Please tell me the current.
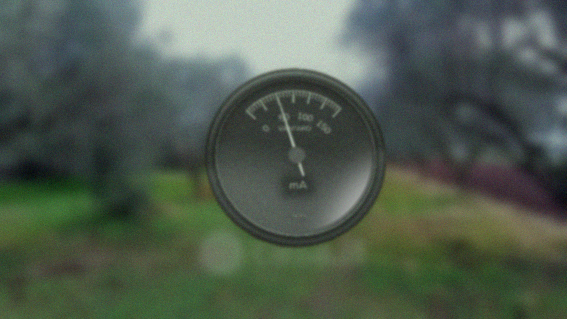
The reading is 50 mA
